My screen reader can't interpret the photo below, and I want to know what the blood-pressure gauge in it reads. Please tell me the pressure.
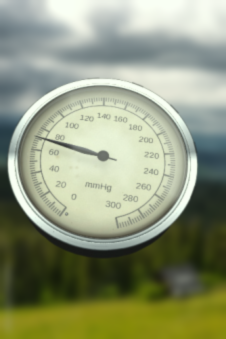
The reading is 70 mmHg
